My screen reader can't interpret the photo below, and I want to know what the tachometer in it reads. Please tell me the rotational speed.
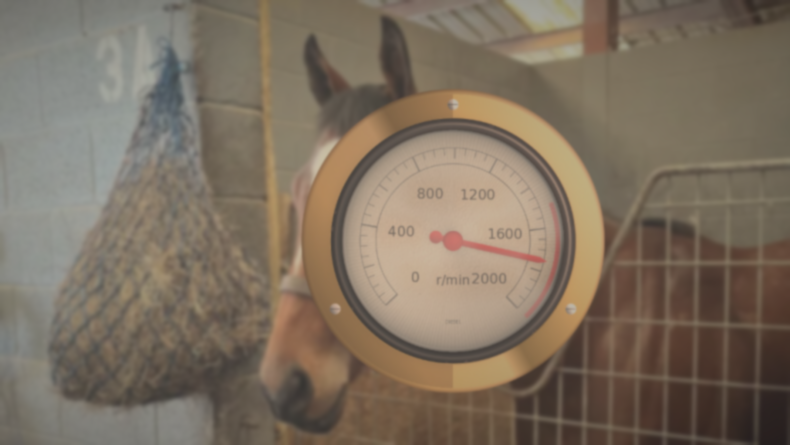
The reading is 1750 rpm
